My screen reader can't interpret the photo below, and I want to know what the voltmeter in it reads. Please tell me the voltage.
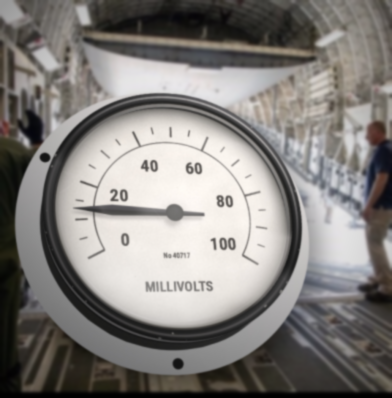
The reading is 12.5 mV
